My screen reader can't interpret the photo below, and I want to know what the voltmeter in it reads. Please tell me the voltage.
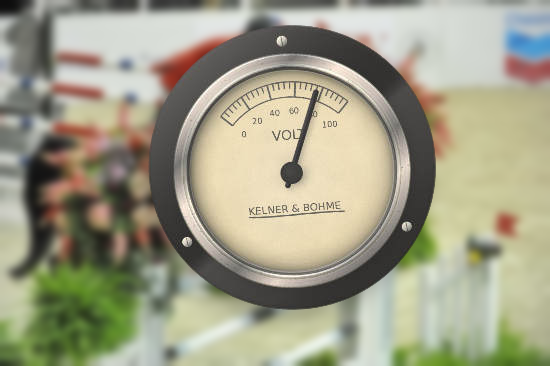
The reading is 76 V
